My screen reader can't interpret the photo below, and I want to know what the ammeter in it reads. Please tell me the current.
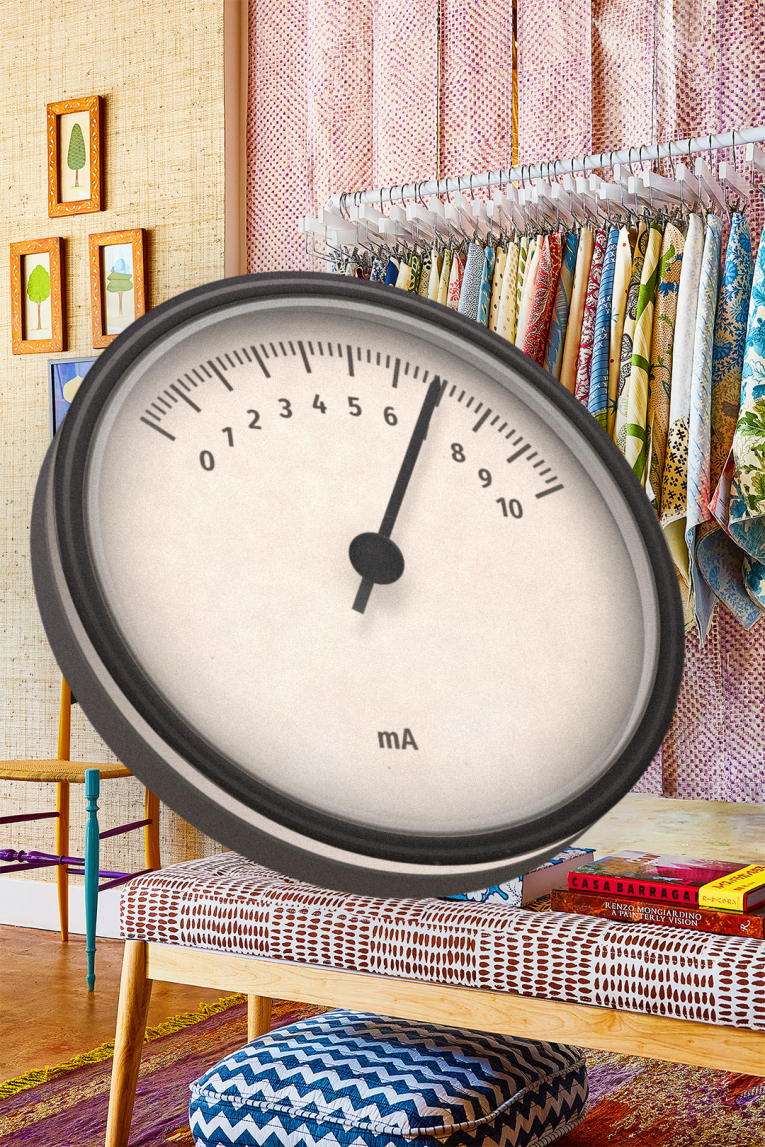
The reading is 6.8 mA
